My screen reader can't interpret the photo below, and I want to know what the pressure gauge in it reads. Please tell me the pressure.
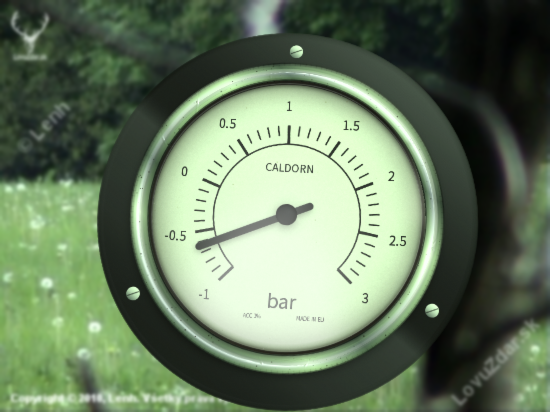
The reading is -0.65 bar
